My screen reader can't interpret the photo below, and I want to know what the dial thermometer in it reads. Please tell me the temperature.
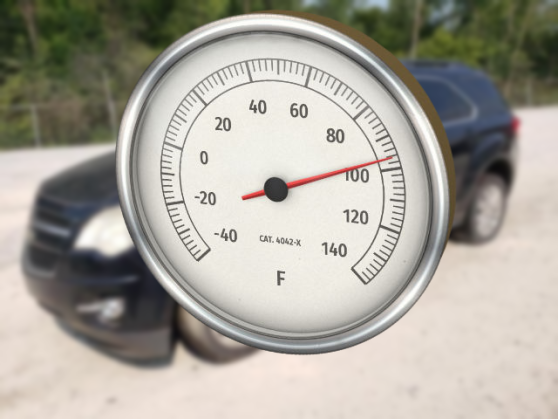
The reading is 96 °F
